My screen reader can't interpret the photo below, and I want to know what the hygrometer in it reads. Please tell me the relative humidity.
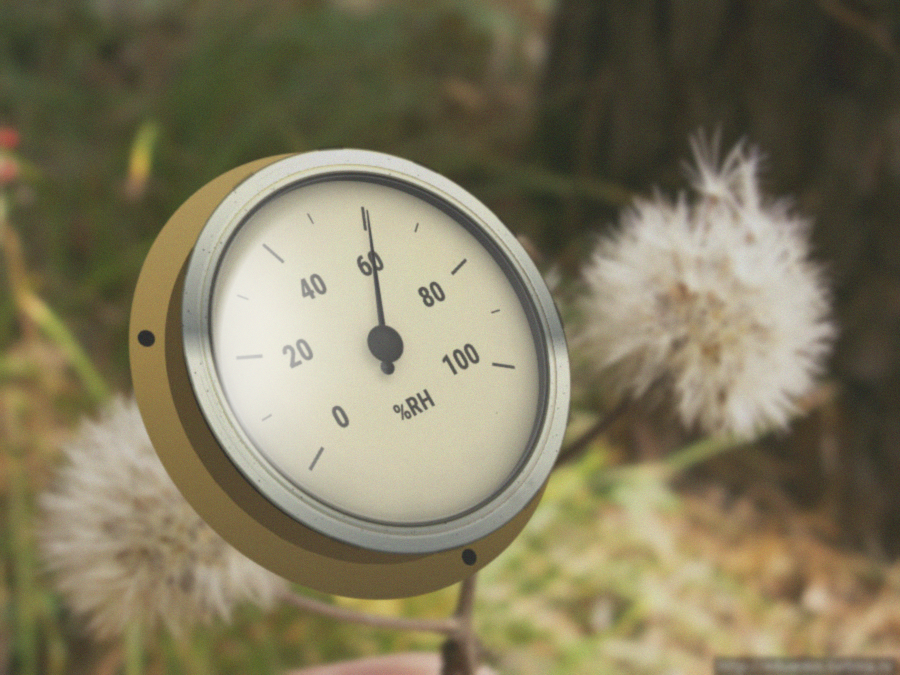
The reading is 60 %
